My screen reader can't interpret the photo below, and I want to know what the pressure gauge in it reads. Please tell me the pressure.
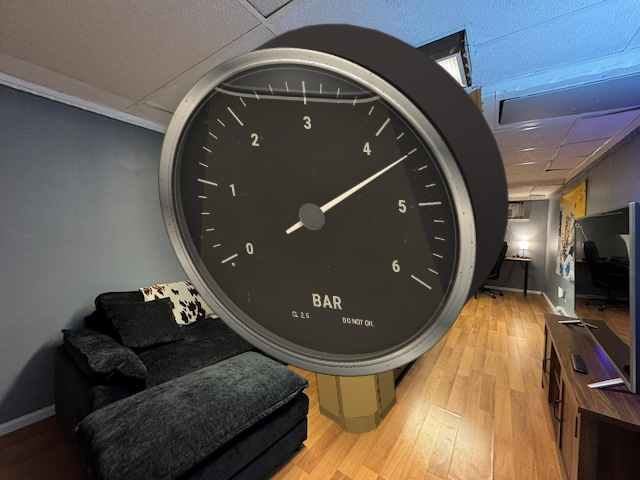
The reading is 4.4 bar
